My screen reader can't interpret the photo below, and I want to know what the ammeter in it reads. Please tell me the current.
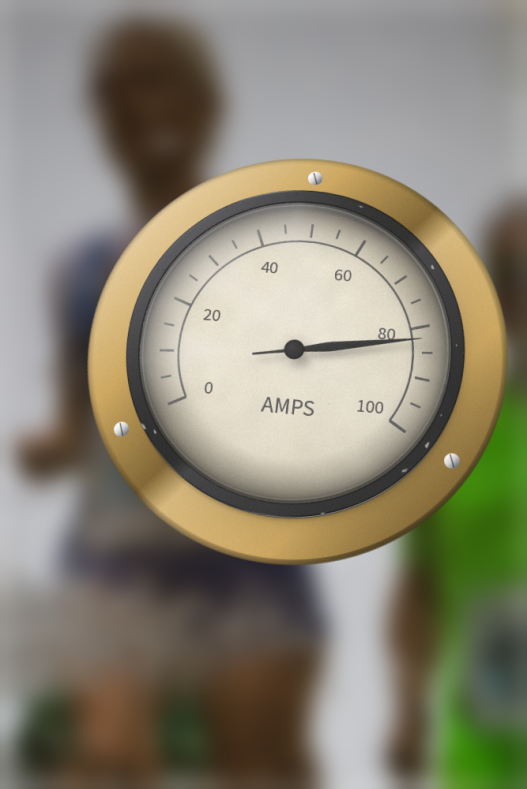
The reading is 82.5 A
